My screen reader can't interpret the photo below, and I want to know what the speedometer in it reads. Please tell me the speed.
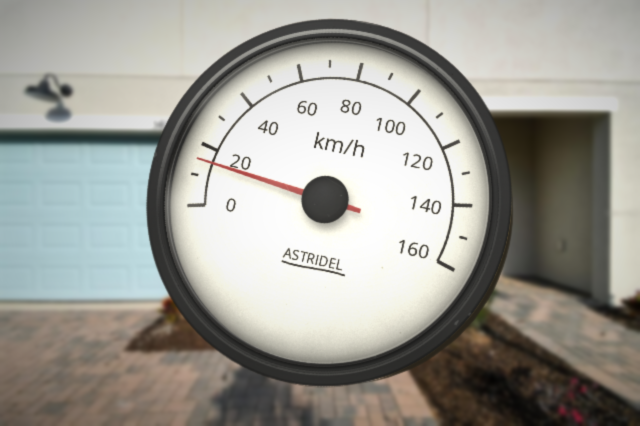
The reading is 15 km/h
